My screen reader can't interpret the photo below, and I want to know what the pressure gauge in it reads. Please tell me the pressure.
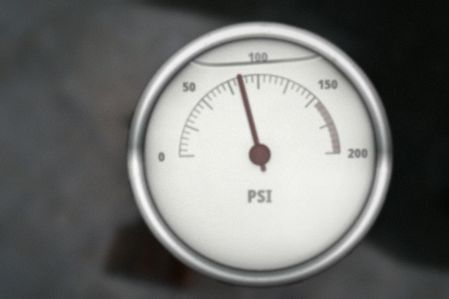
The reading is 85 psi
